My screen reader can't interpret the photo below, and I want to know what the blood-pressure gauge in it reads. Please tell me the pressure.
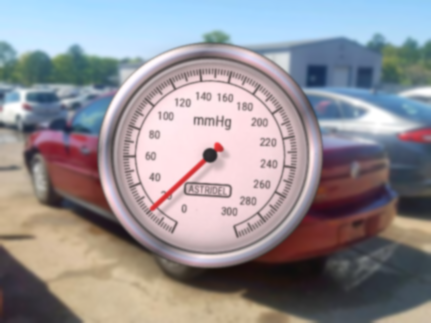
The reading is 20 mmHg
